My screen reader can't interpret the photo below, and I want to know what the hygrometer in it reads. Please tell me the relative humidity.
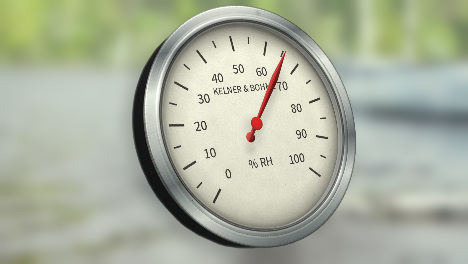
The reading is 65 %
